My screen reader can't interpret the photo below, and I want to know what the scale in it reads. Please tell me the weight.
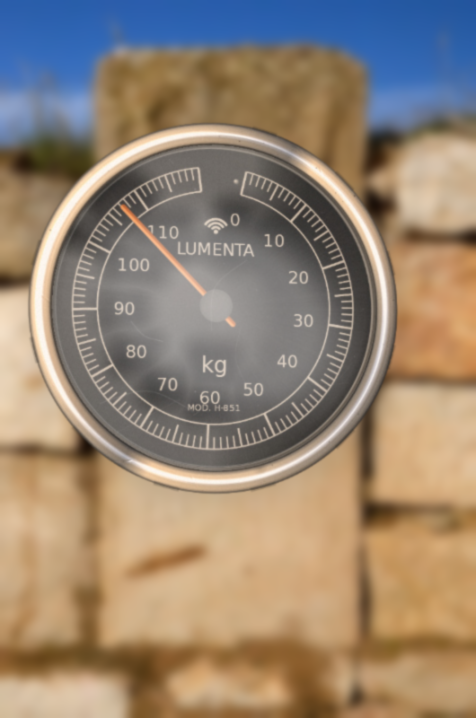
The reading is 107 kg
